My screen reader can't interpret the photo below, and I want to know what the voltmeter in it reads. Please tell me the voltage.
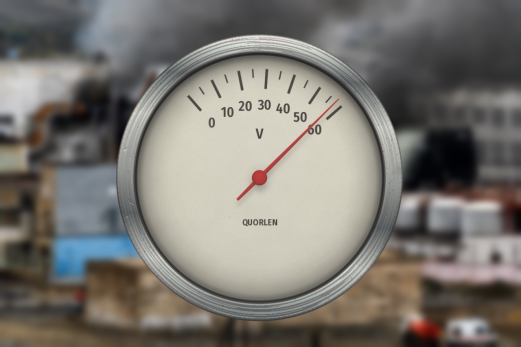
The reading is 57.5 V
